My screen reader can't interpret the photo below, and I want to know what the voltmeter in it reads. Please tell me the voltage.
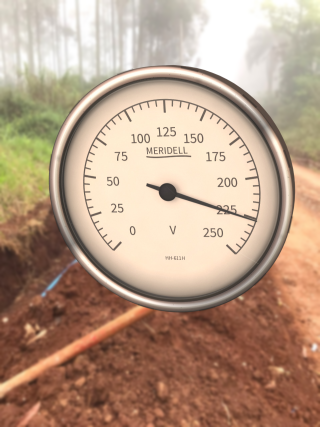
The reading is 225 V
